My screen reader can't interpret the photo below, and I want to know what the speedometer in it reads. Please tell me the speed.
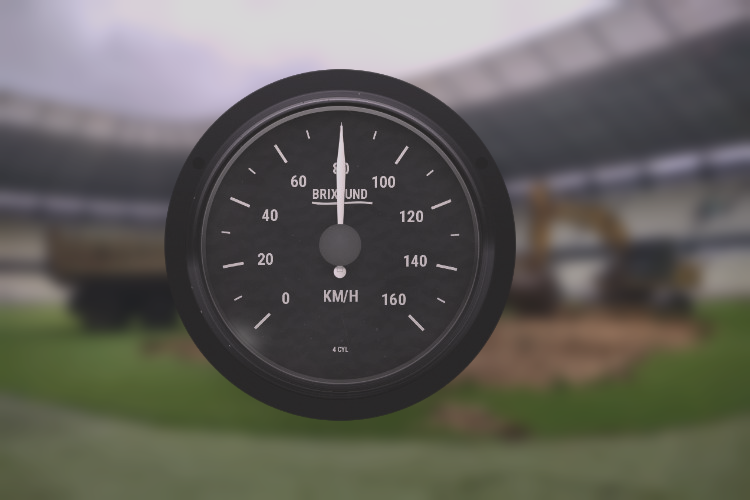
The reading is 80 km/h
